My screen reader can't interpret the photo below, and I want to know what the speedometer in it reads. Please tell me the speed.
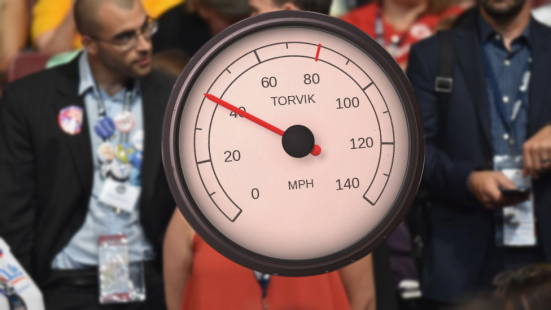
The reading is 40 mph
